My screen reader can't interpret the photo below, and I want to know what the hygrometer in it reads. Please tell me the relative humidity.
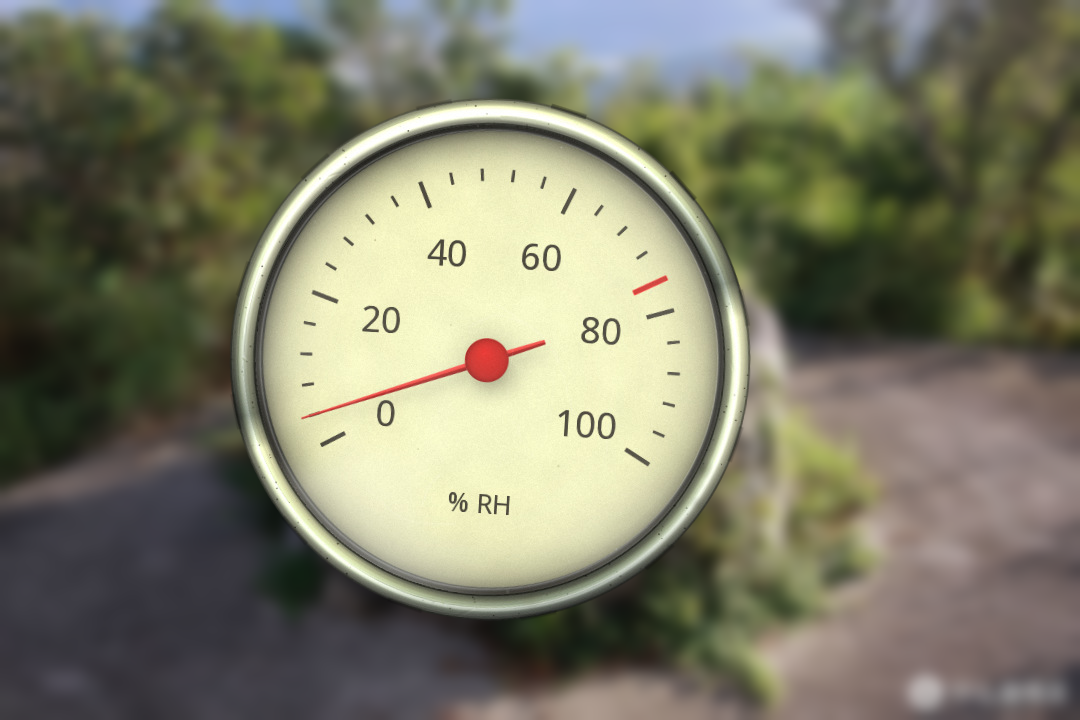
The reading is 4 %
